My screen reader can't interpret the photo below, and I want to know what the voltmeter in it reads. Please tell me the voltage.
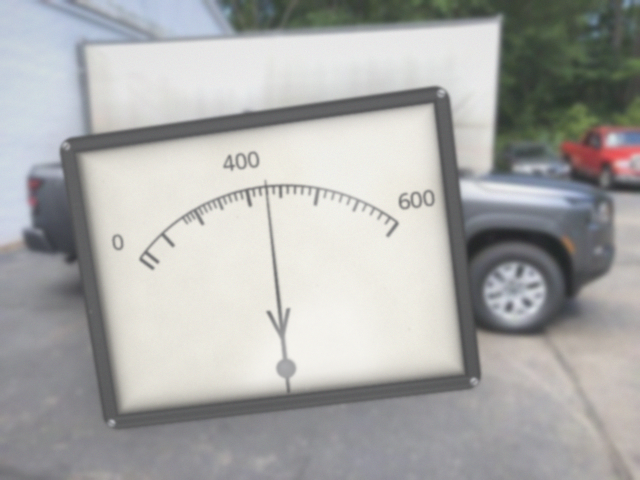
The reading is 430 V
